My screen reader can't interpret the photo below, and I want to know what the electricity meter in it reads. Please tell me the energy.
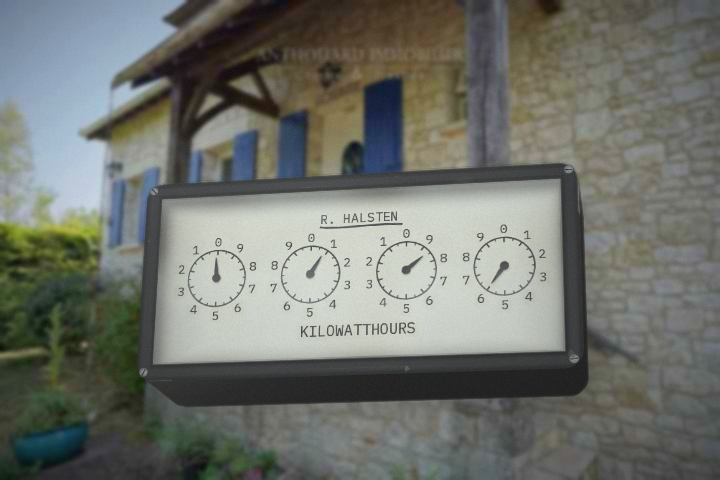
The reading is 86 kWh
